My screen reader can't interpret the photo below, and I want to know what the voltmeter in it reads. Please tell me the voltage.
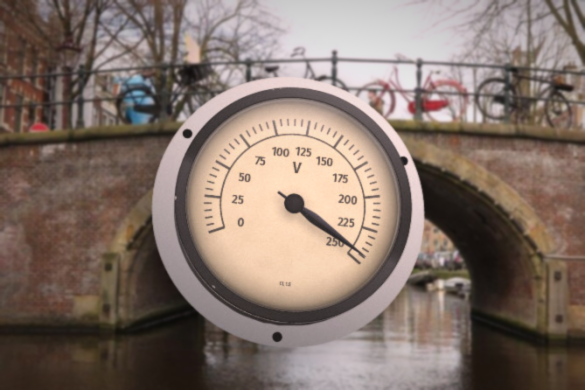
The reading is 245 V
